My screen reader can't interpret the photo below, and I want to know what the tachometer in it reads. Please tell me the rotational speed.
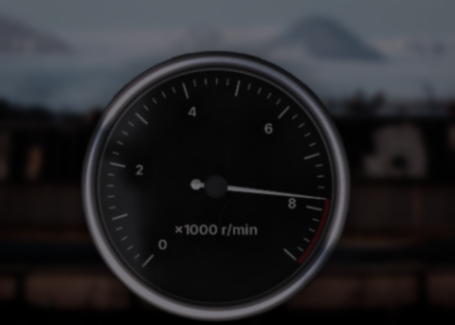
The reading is 7800 rpm
